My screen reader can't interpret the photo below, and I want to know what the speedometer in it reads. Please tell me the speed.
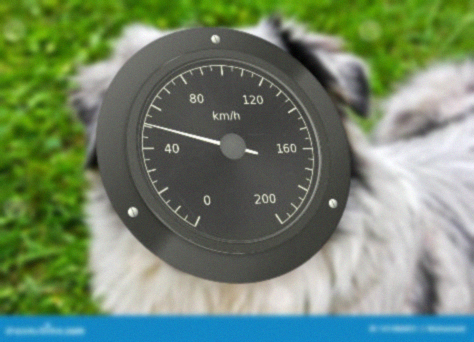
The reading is 50 km/h
